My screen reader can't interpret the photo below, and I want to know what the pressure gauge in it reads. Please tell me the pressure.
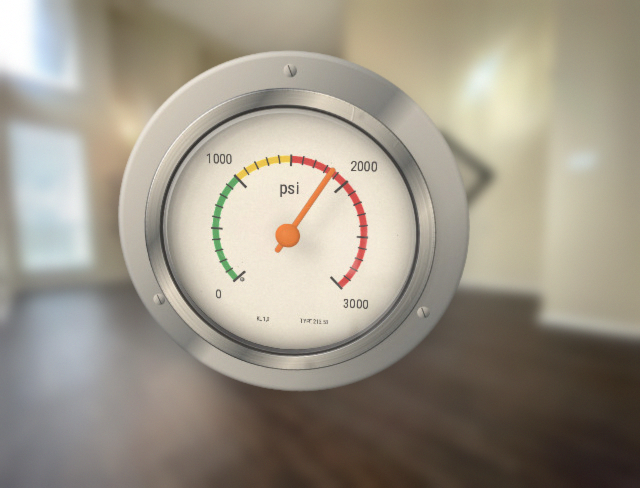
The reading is 1850 psi
